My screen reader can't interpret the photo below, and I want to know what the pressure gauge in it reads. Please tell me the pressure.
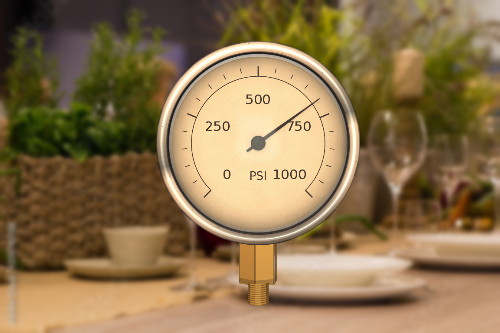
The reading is 700 psi
